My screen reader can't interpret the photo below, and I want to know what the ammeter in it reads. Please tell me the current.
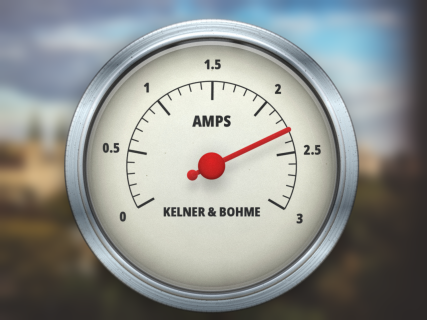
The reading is 2.3 A
